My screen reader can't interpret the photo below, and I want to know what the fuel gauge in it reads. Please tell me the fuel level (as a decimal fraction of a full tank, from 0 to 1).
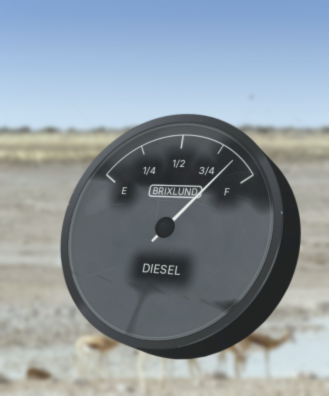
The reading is 0.875
